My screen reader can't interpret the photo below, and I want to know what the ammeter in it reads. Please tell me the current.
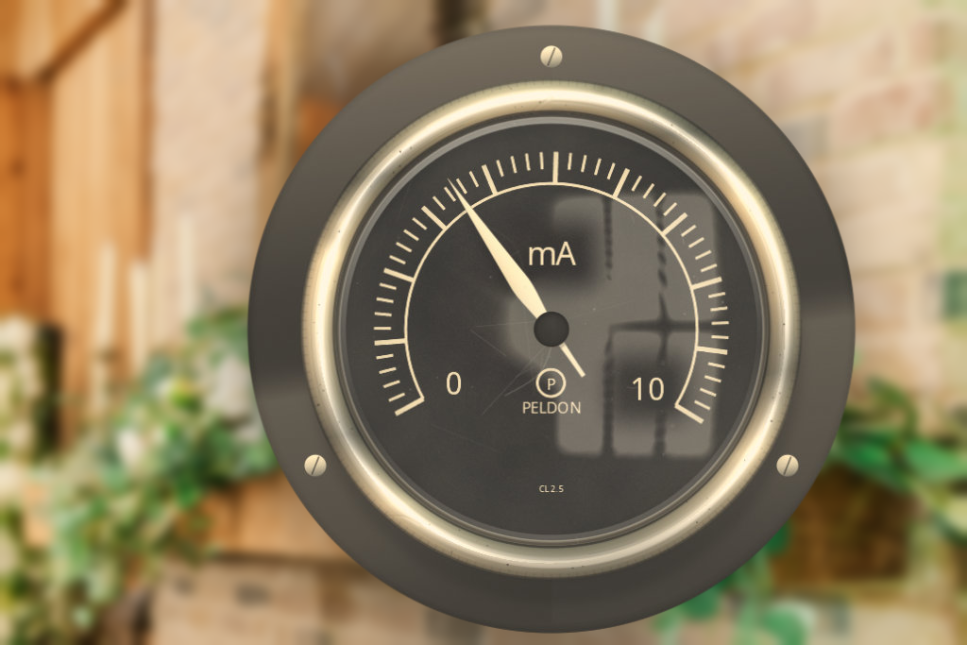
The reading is 3.5 mA
